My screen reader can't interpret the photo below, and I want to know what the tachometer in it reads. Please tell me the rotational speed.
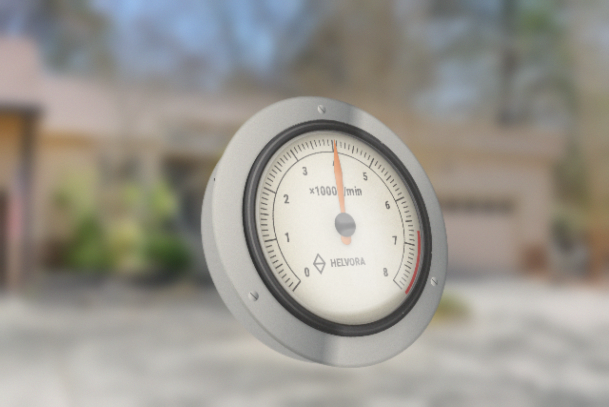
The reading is 4000 rpm
